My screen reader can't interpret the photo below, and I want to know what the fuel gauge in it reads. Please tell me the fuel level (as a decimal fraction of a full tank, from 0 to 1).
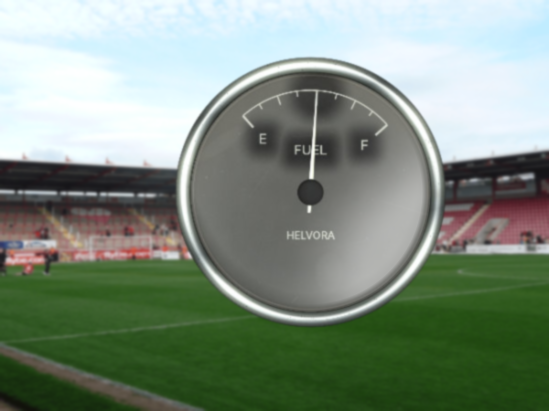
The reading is 0.5
